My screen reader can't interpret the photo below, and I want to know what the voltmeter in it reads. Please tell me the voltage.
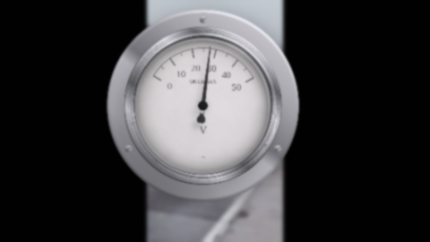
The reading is 27.5 V
